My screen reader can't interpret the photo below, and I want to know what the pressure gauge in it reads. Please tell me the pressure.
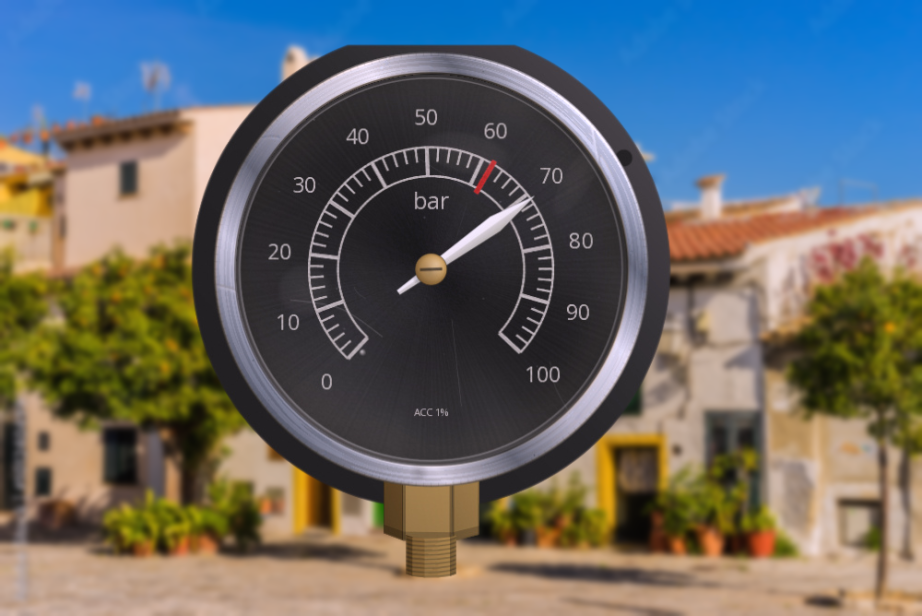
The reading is 71 bar
